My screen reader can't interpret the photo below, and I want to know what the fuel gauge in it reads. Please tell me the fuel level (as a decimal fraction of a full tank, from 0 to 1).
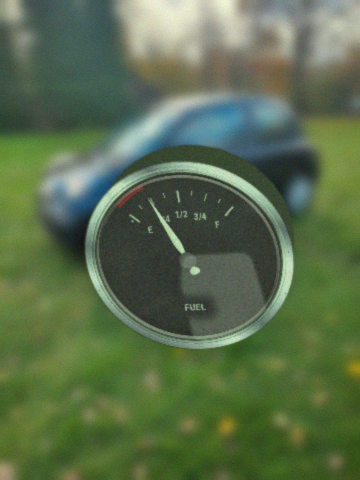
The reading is 0.25
